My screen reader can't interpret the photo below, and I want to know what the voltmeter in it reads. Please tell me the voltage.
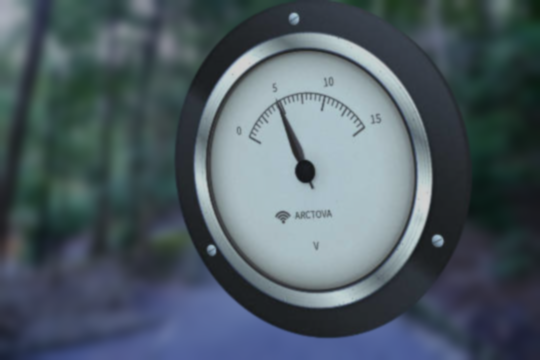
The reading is 5 V
